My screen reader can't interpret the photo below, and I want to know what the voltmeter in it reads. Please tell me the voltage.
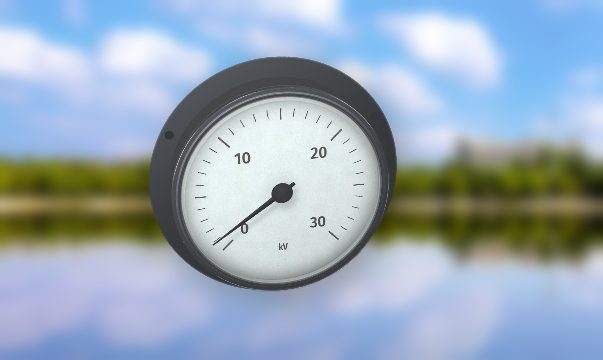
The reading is 1 kV
